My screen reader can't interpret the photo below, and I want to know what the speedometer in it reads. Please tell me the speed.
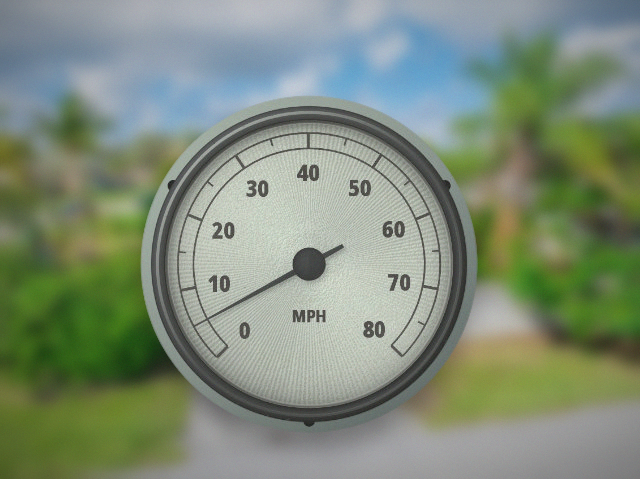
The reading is 5 mph
